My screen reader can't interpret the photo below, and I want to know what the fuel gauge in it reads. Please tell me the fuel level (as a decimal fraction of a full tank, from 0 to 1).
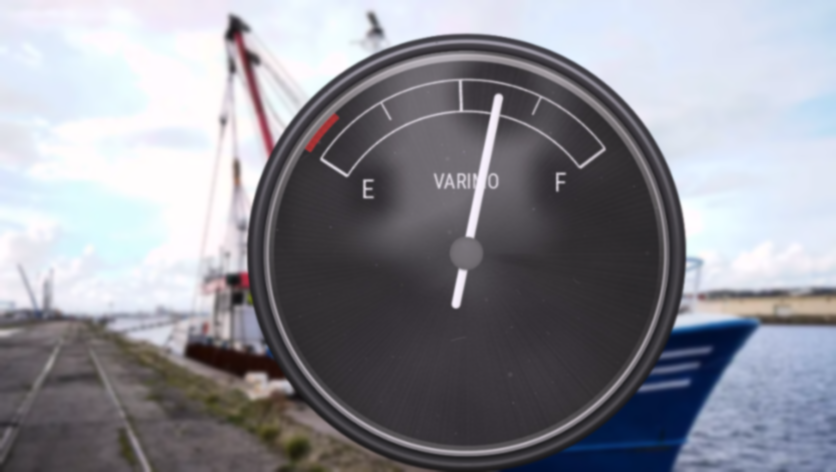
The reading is 0.625
